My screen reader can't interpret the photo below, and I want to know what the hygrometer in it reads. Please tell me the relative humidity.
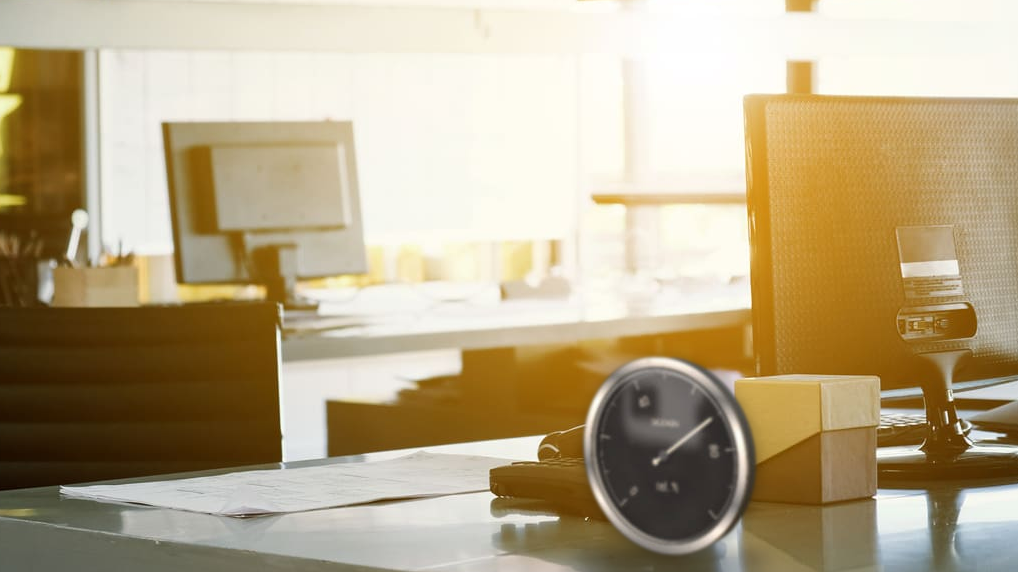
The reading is 70 %
